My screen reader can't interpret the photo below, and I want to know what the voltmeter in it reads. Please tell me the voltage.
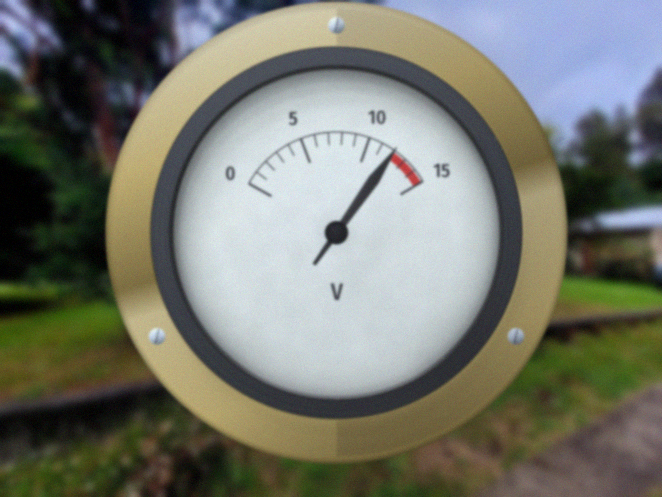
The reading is 12 V
